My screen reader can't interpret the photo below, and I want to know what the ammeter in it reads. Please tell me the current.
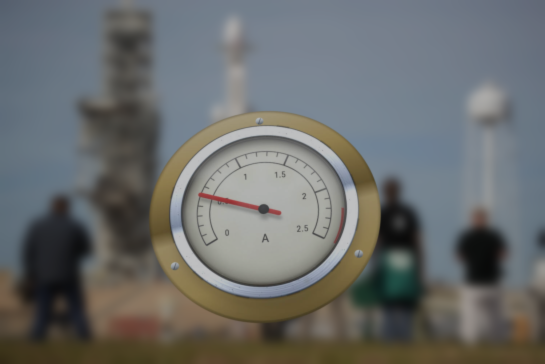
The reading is 0.5 A
